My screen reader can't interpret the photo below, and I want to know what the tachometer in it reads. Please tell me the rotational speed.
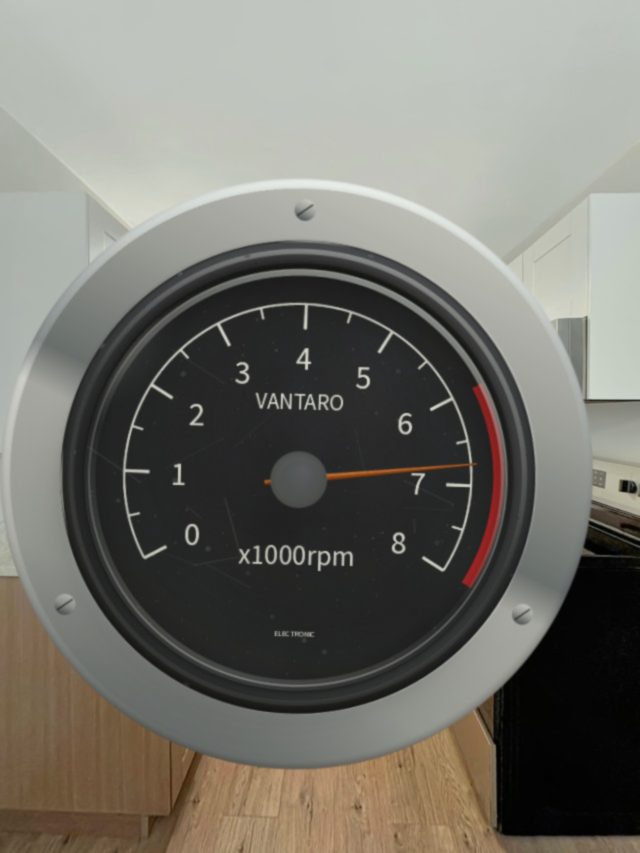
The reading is 6750 rpm
